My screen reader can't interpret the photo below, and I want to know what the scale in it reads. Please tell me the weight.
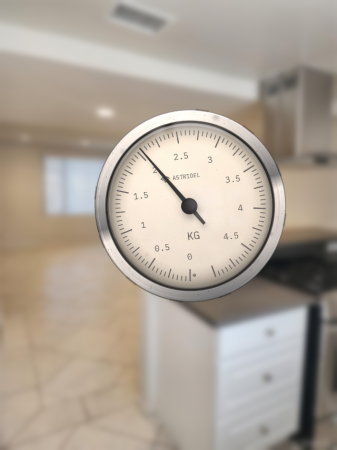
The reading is 2.05 kg
